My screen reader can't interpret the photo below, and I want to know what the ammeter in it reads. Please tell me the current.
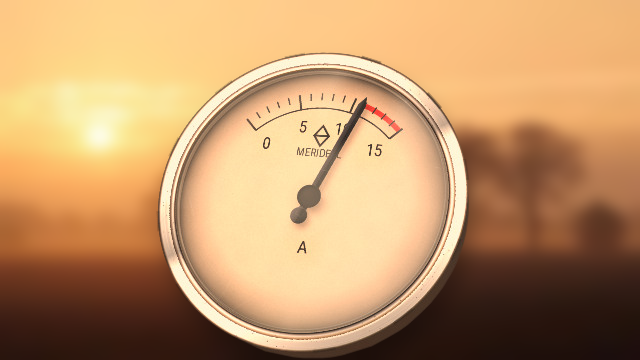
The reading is 11 A
